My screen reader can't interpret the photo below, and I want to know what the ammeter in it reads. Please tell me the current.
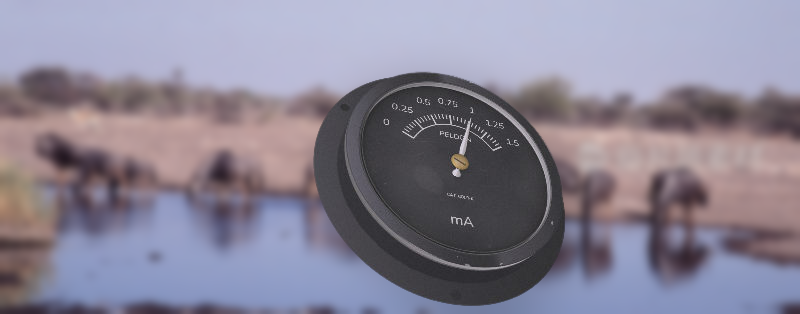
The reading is 1 mA
